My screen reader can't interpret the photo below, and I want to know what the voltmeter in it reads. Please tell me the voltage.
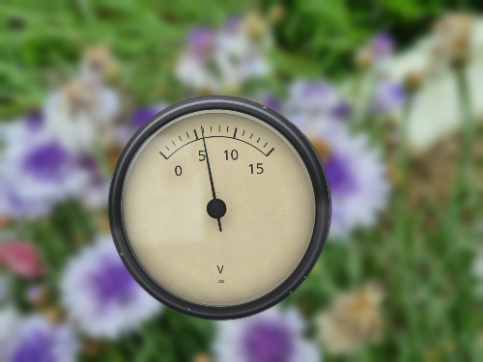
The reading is 6 V
